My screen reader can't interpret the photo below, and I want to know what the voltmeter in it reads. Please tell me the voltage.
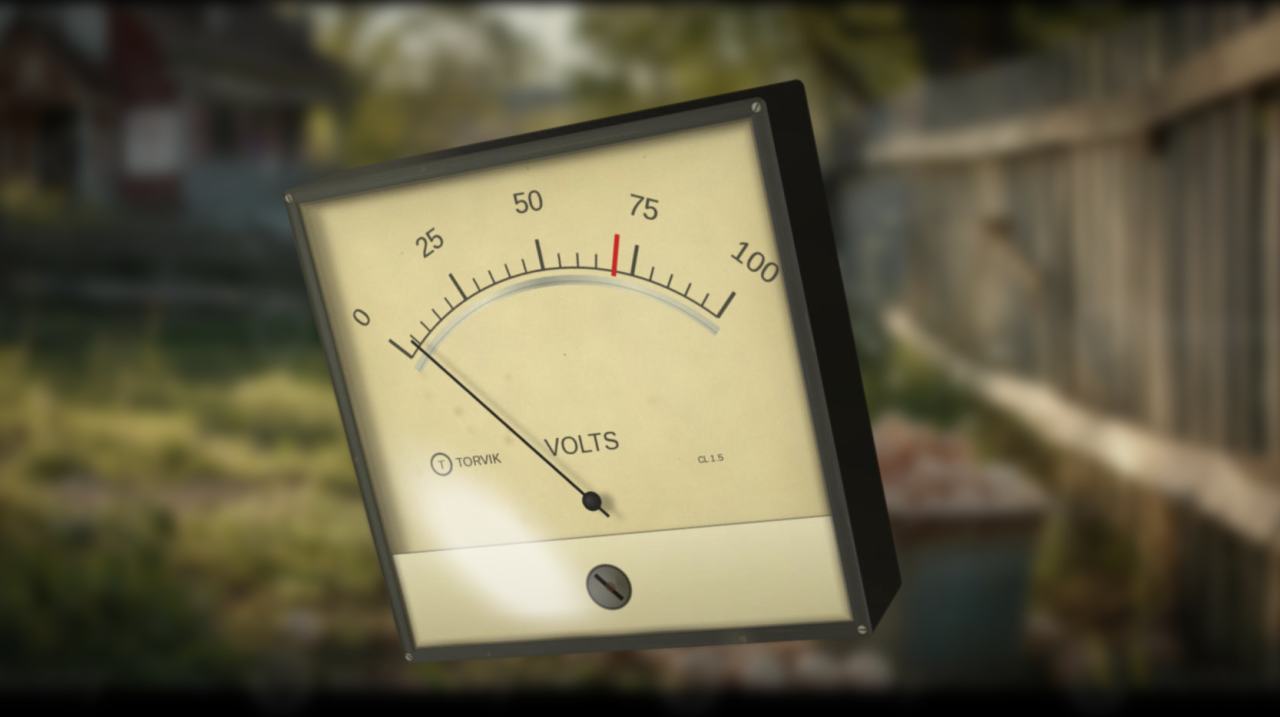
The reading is 5 V
